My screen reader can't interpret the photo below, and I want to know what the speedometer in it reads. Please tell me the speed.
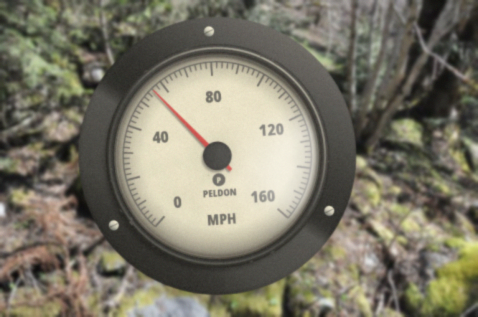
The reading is 56 mph
